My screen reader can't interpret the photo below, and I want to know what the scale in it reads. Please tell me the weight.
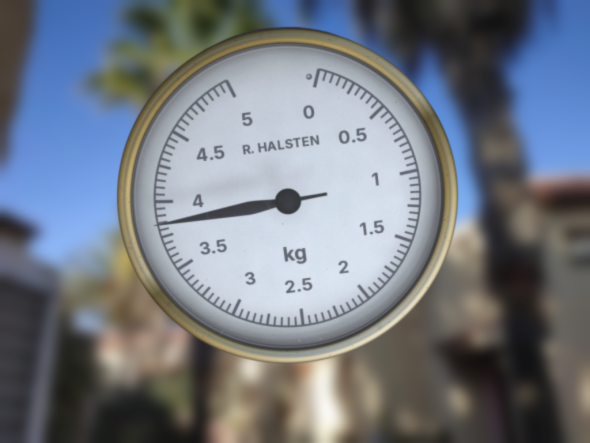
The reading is 3.85 kg
